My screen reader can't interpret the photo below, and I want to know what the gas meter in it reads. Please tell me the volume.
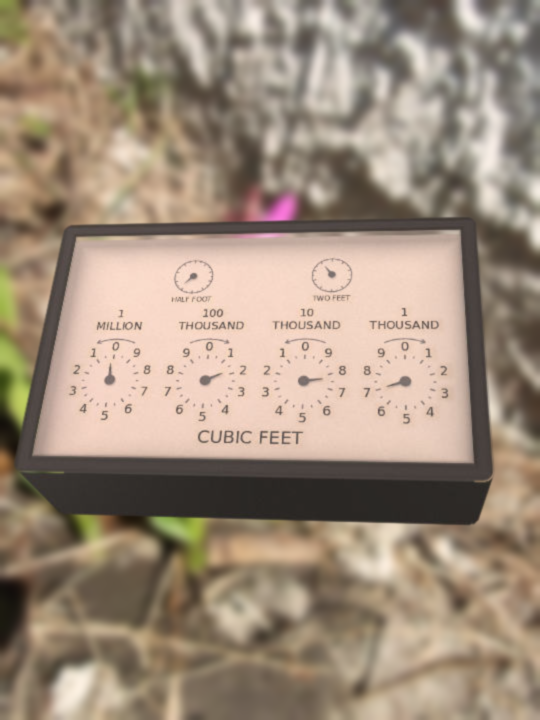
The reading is 17700 ft³
